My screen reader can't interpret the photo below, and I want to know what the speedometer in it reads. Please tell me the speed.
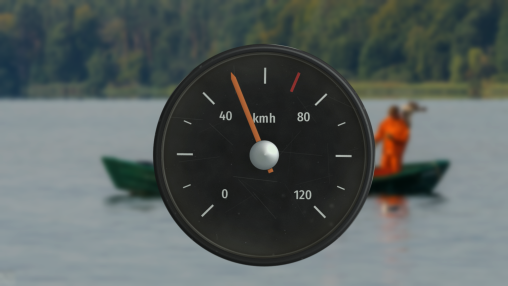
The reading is 50 km/h
